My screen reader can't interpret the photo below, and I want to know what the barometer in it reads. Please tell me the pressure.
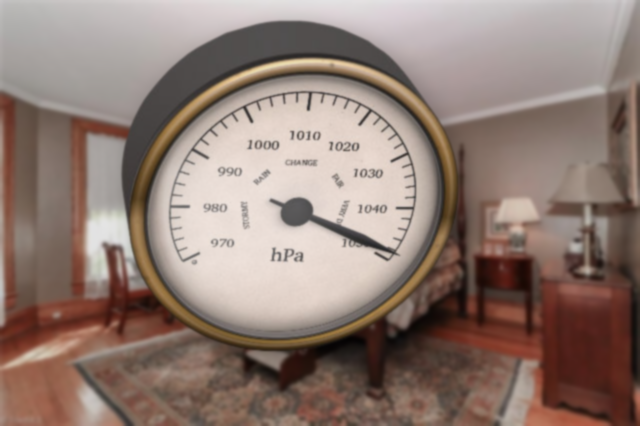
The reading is 1048 hPa
